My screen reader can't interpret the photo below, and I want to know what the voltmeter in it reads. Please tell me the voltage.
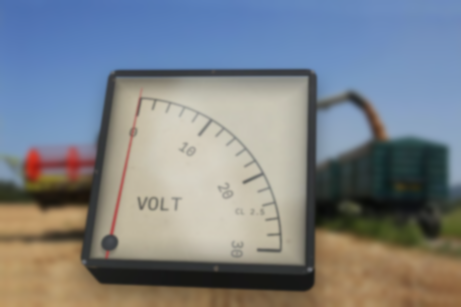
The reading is 0 V
